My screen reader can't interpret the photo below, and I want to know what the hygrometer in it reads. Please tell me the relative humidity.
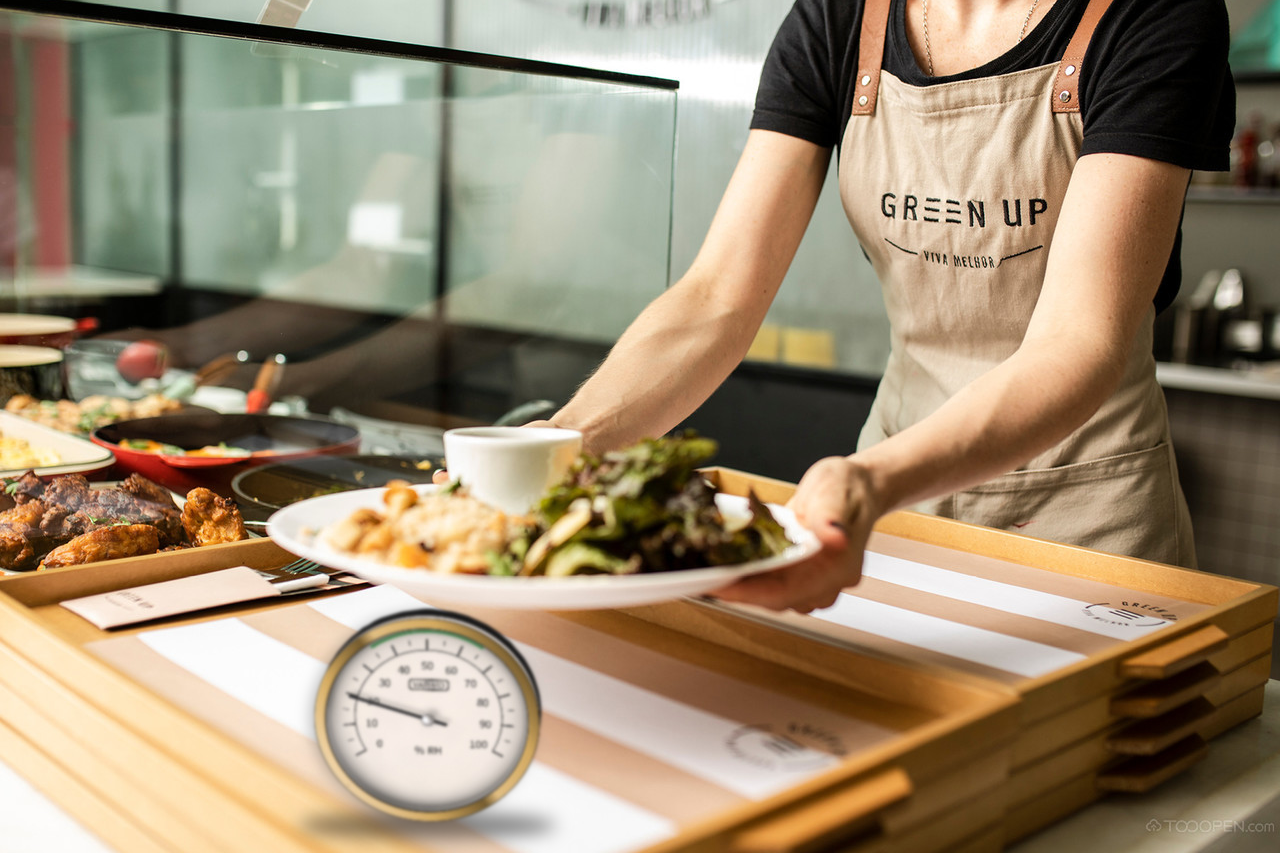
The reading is 20 %
